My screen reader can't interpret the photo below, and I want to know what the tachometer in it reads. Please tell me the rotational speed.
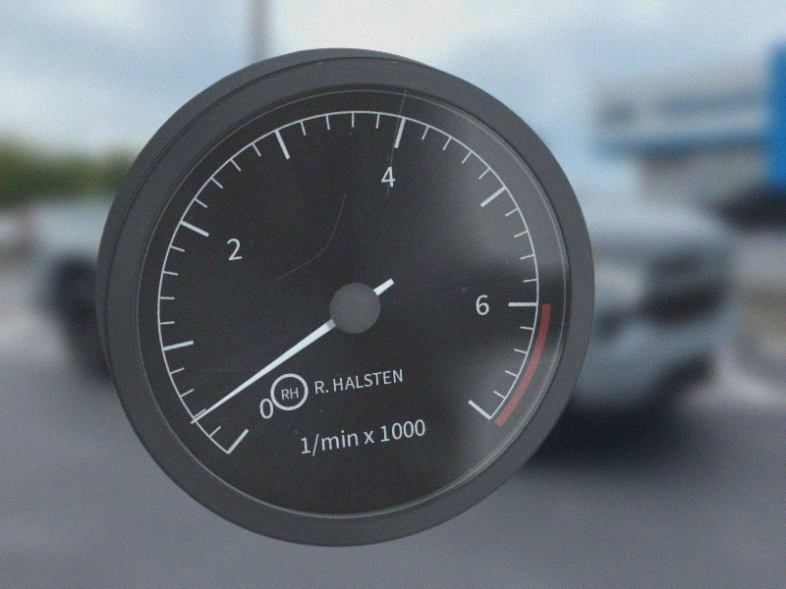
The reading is 400 rpm
